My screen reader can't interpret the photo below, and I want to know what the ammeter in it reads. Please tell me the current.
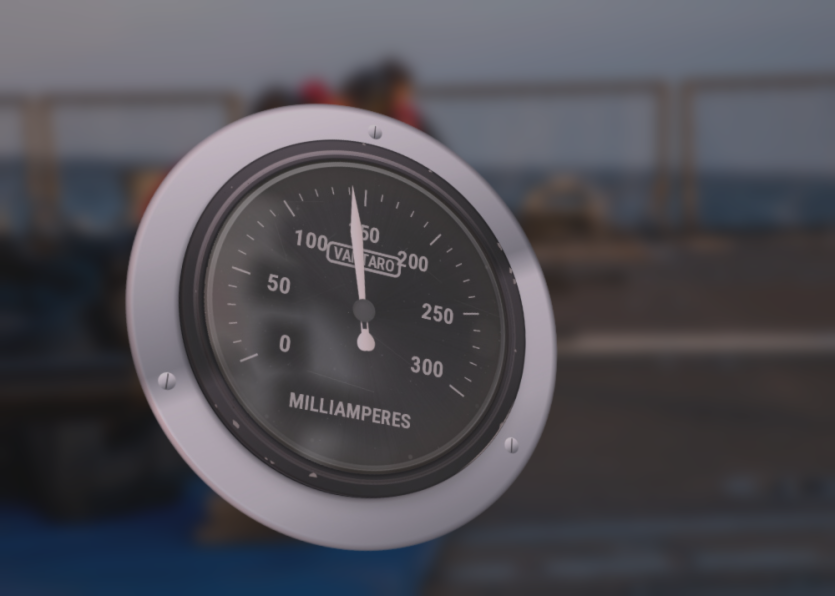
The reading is 140 mA
